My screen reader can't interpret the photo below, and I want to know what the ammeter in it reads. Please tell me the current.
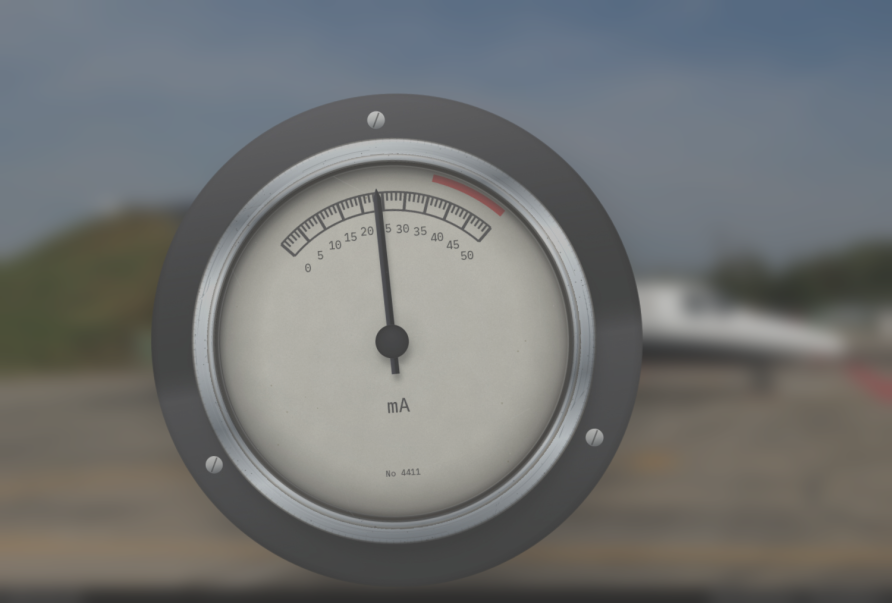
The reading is 24 mA
